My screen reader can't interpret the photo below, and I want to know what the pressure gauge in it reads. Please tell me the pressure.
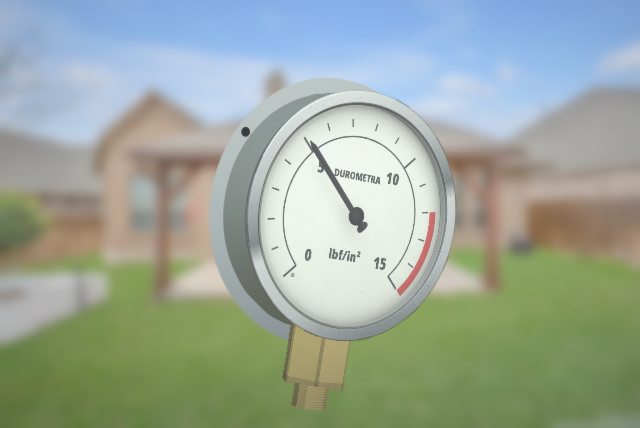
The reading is 5 psi
